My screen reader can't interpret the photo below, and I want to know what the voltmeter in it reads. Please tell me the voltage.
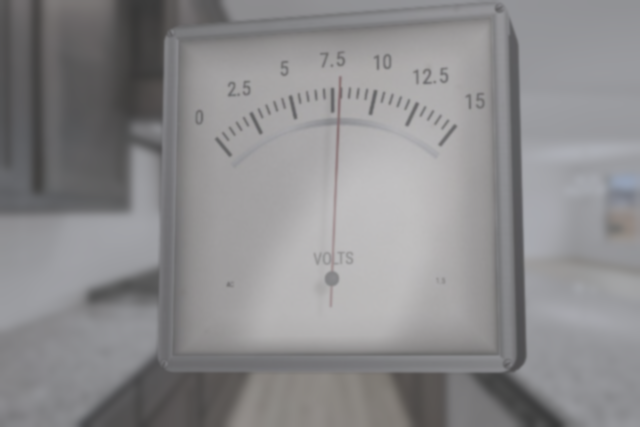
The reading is 8 V
